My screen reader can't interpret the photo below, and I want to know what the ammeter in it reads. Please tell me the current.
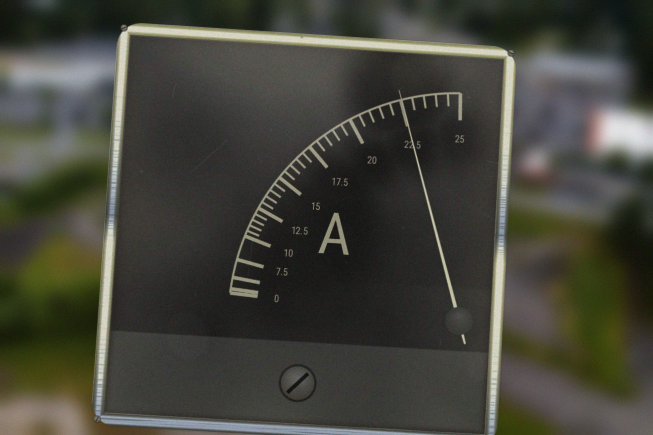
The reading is 22.5 A
